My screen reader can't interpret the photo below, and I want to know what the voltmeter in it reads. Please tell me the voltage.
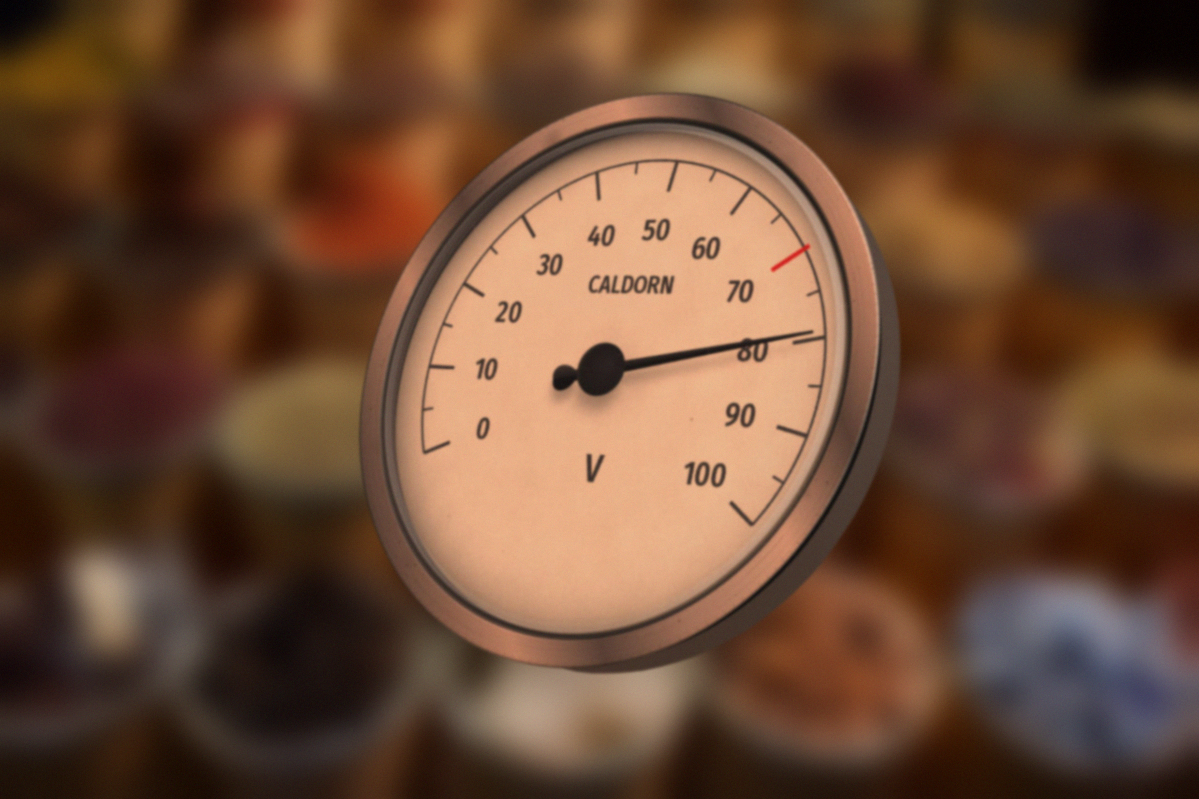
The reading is 80 V
